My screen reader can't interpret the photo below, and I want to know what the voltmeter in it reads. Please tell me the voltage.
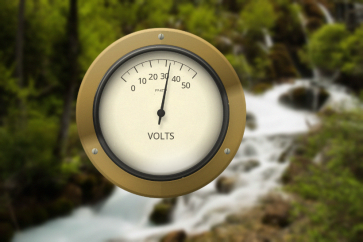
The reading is 32.5 V
